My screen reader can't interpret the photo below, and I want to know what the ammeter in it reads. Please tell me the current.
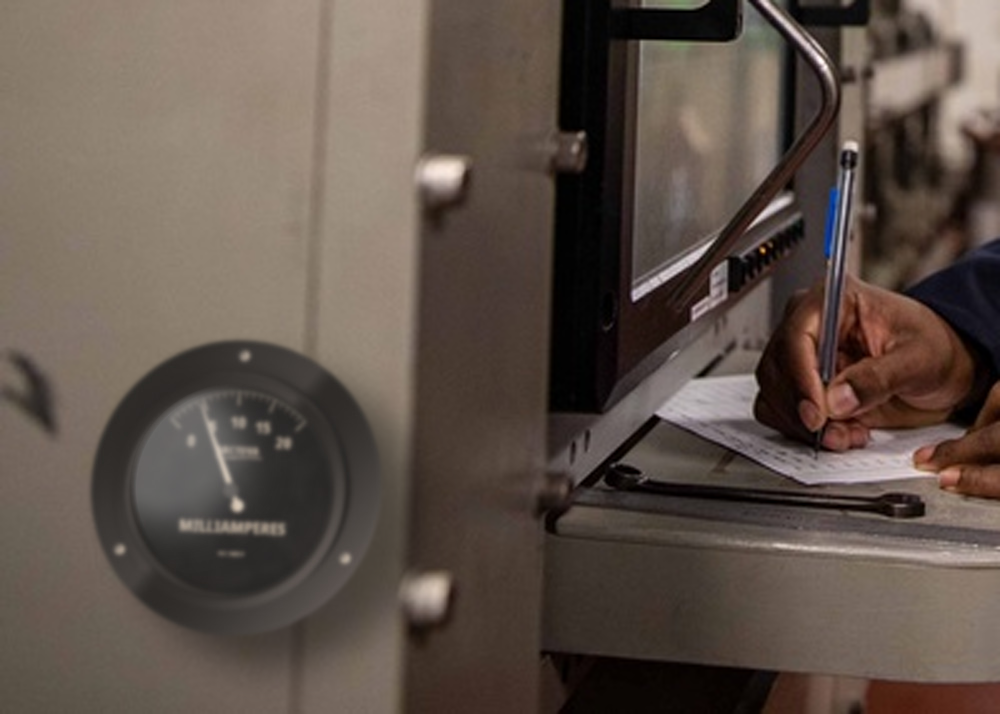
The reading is 5 mA
